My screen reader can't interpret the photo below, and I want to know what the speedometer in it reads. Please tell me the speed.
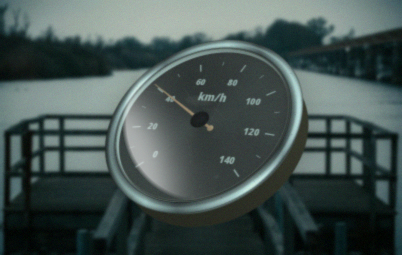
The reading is 40 km/h
